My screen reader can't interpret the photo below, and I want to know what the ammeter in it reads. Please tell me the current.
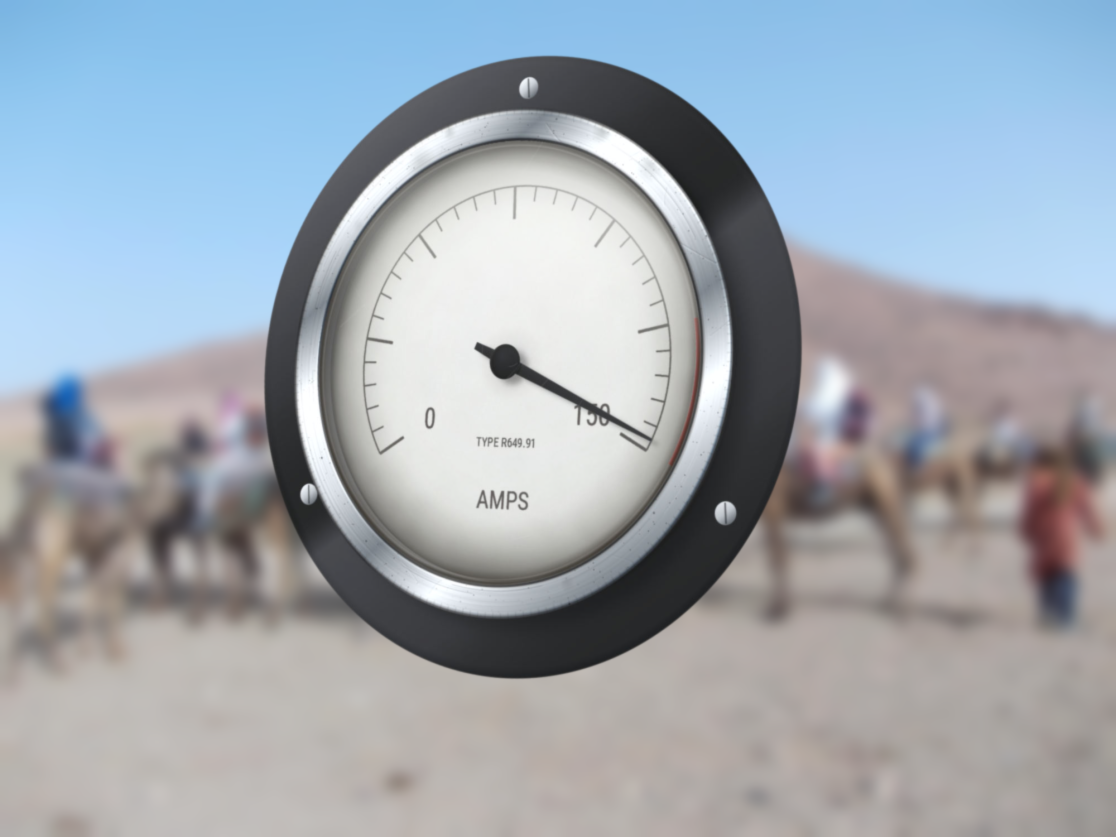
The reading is 147.5 A
